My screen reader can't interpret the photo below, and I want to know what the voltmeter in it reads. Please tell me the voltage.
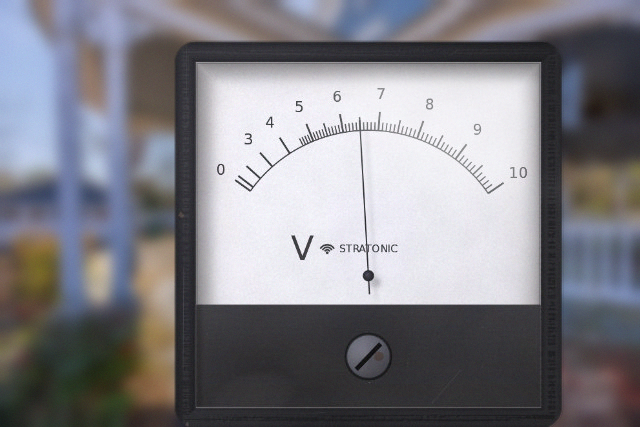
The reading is 6.5 V
